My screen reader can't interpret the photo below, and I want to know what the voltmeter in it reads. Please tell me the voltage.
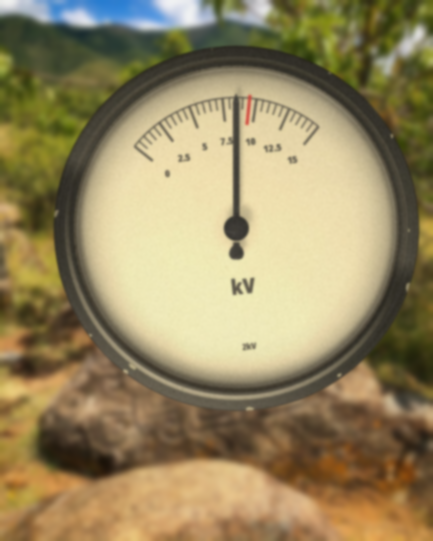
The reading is 8.5 kV
